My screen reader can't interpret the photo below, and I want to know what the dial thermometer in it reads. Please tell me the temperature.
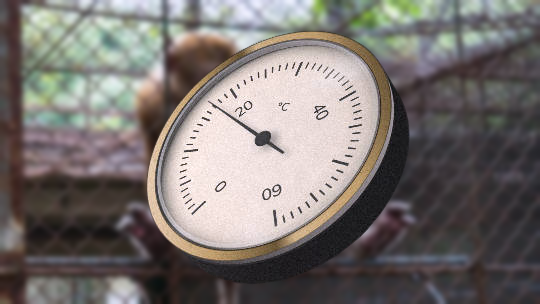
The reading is 17 °C
